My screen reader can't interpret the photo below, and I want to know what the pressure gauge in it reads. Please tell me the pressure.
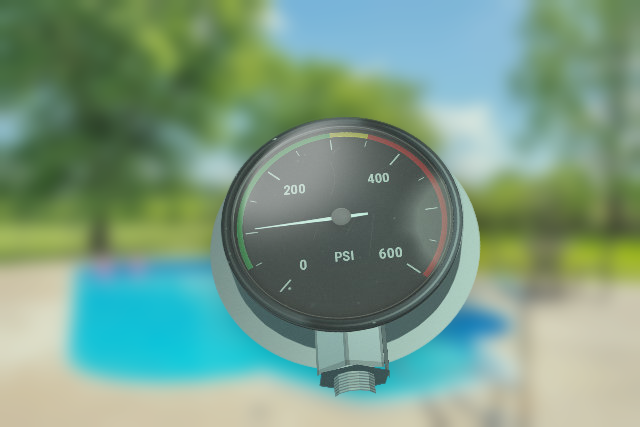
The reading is 100 psi
